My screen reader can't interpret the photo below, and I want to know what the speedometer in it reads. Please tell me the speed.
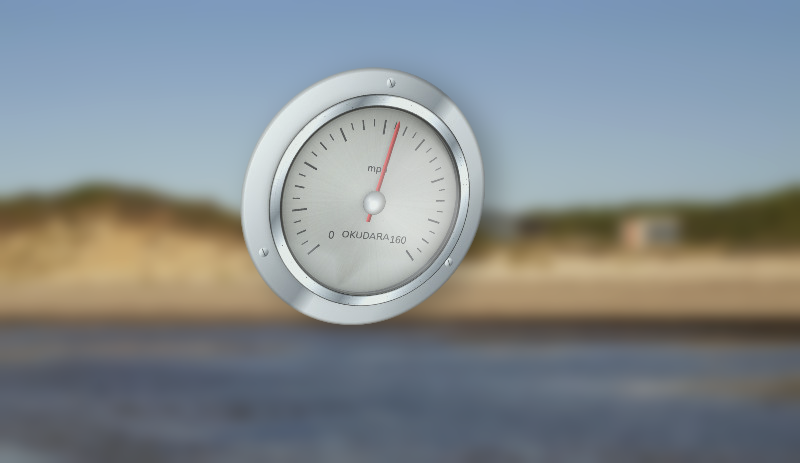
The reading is 85 mph
